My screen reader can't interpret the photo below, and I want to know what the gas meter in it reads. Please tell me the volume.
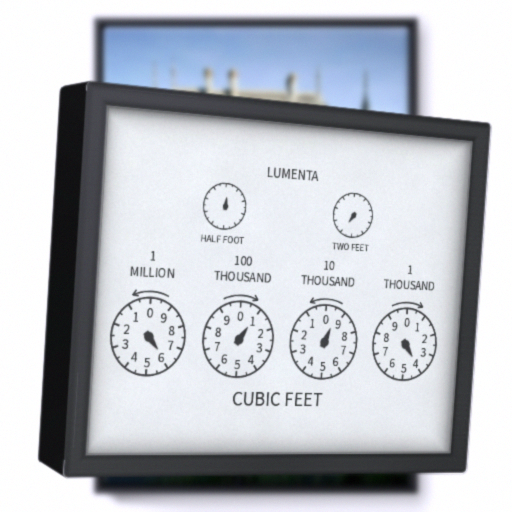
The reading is 609400 ft³
